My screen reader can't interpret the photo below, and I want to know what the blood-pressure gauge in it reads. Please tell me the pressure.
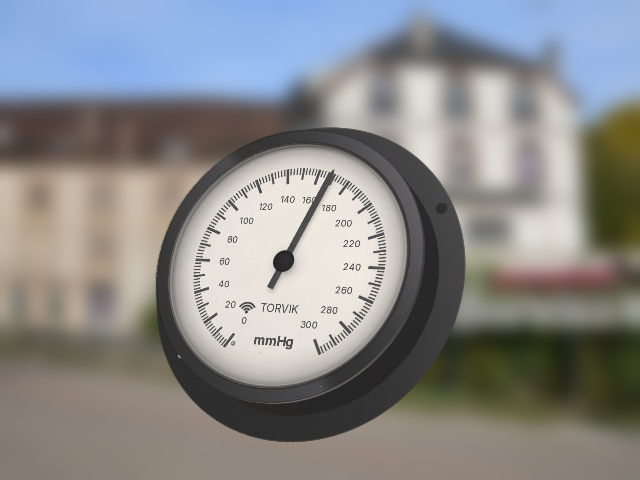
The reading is 170 mmHg
